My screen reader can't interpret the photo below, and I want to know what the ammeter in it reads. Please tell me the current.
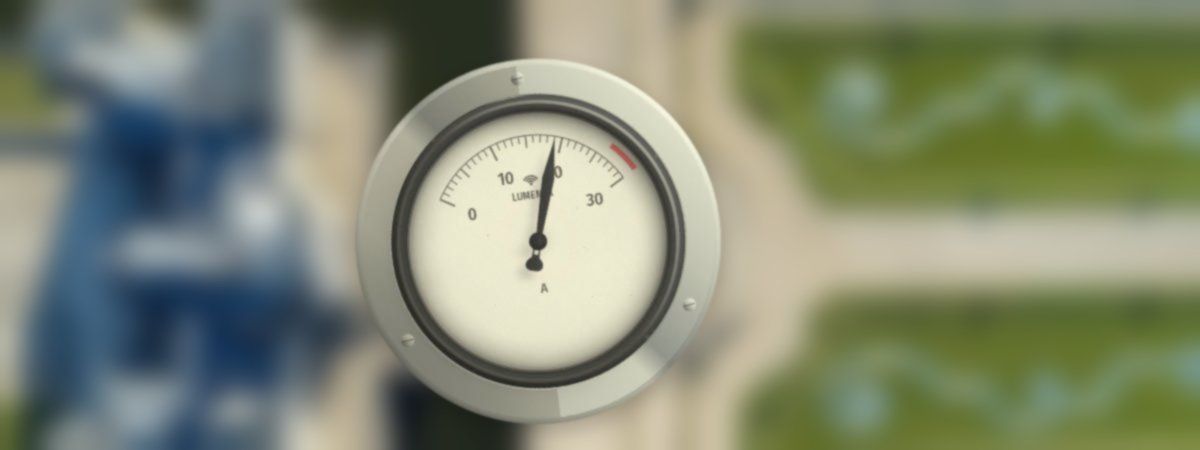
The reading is 19 A
